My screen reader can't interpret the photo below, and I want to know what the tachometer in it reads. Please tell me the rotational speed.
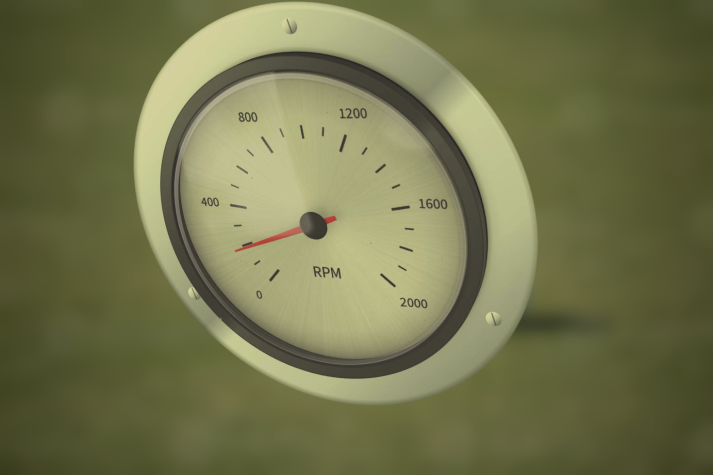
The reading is 200 rpm
